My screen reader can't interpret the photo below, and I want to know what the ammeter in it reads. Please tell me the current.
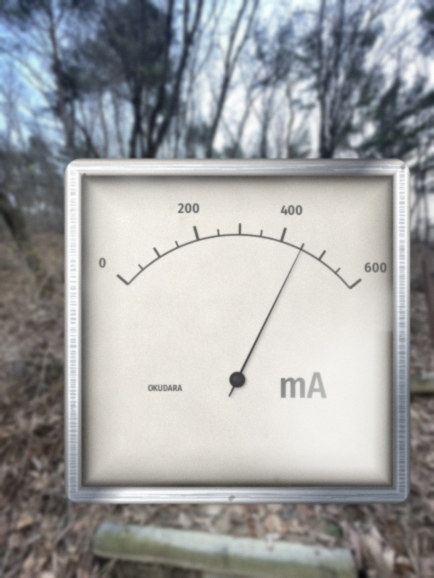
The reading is 450 mA
